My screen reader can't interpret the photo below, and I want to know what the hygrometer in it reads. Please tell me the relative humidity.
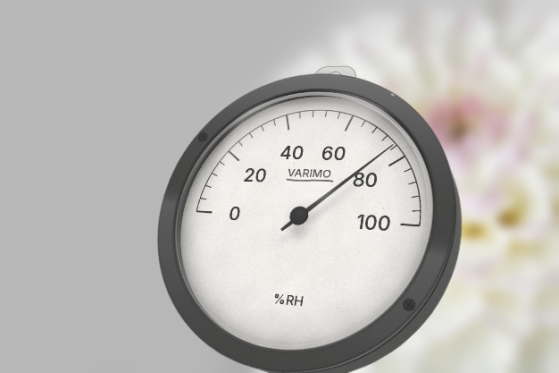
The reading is 76 %
